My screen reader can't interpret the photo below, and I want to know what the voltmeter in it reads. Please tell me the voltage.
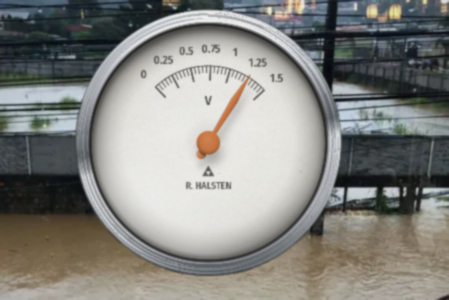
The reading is 1.25 V
